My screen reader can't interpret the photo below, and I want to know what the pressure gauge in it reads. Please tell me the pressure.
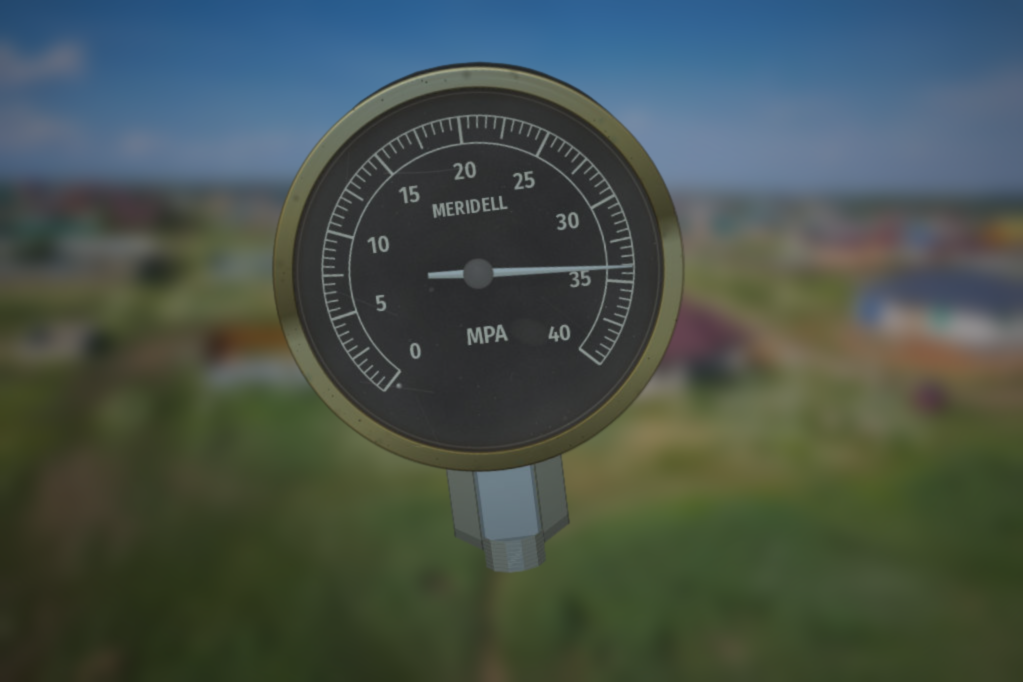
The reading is 34 MPa
